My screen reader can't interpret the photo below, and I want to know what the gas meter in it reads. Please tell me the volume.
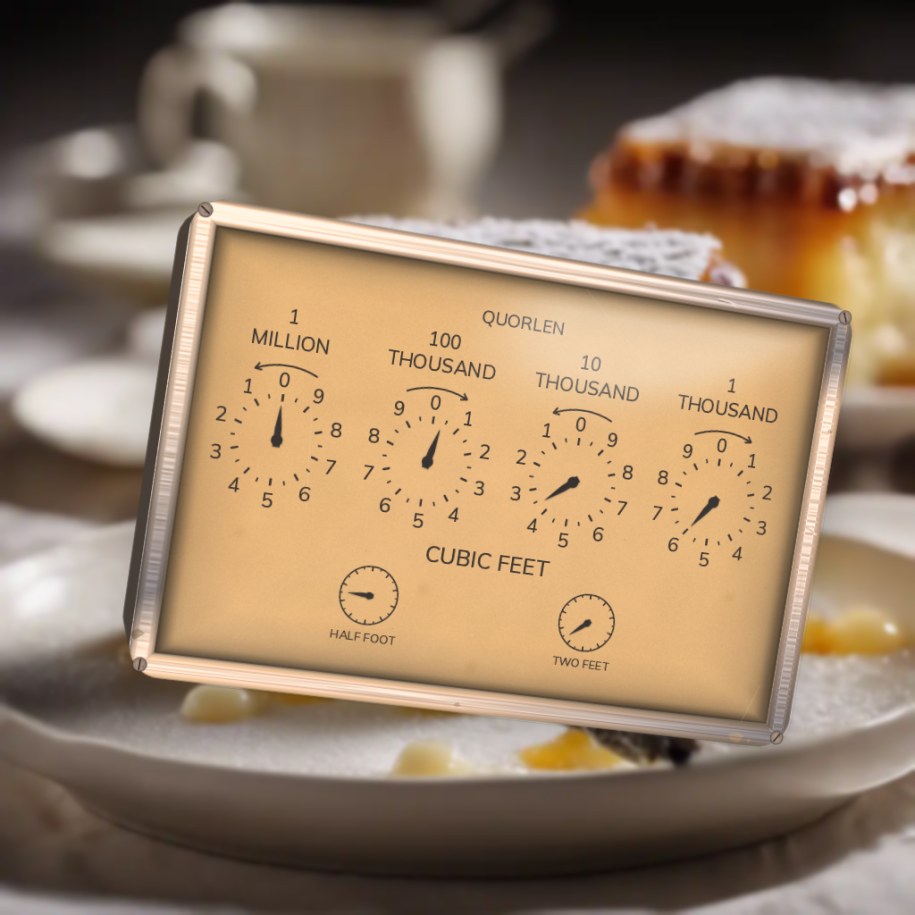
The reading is 3600 ft³
